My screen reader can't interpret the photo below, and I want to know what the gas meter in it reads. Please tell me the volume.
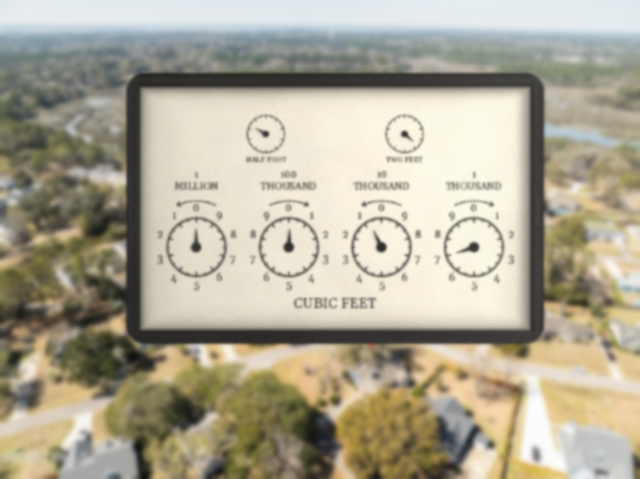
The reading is 700 ft³
